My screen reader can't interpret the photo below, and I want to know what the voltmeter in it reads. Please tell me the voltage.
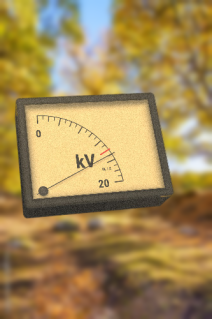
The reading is 15 kV
